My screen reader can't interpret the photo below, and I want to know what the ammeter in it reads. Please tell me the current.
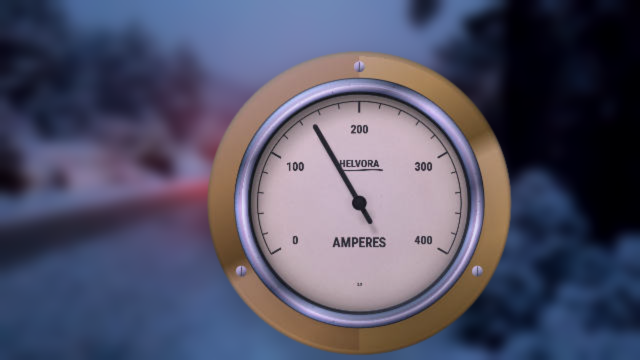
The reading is 150 A
